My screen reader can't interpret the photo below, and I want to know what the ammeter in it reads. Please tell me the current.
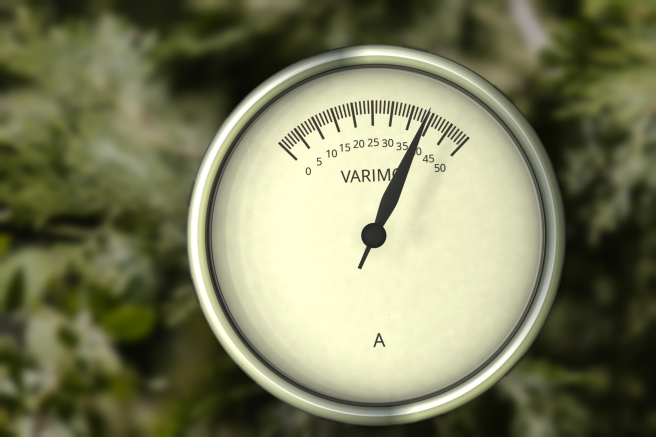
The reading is 39 A
